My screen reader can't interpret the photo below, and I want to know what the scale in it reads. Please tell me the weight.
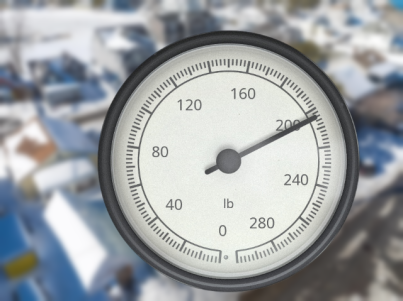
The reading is 204 lb
